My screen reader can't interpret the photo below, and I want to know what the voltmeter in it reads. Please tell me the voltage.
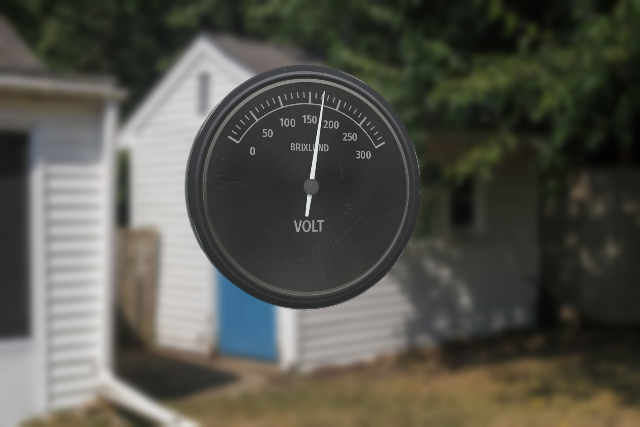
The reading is 170 V
